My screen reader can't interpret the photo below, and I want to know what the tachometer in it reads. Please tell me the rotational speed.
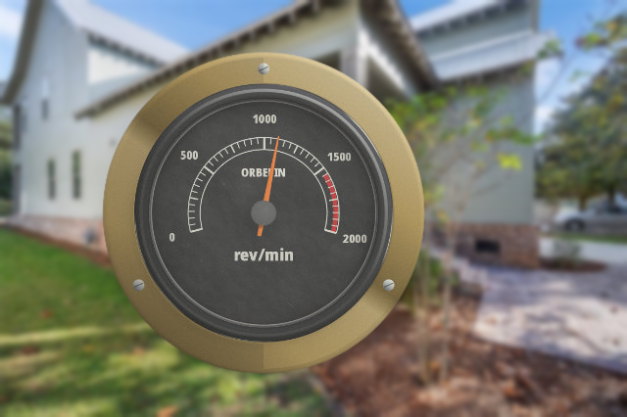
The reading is 1100 rpm
